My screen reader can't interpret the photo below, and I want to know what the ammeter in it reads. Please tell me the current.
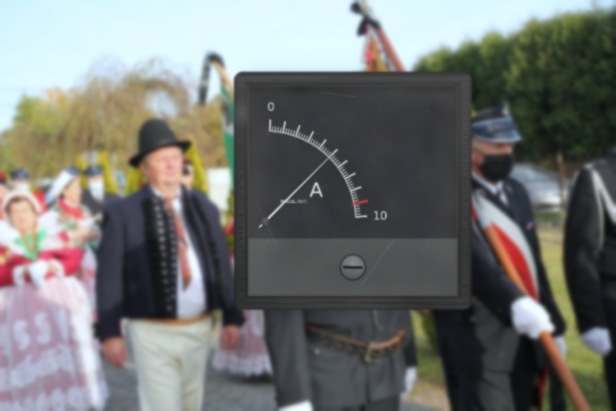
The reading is 5 A
